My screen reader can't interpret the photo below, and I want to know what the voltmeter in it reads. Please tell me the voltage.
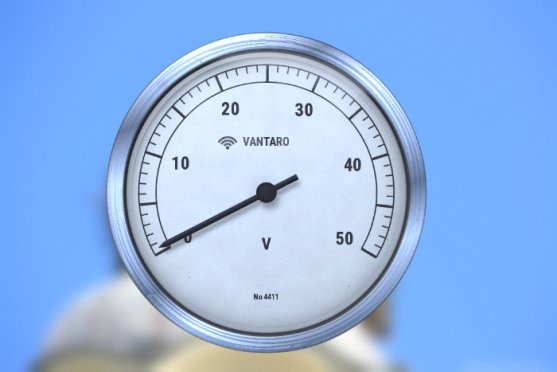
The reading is 0.5 V
